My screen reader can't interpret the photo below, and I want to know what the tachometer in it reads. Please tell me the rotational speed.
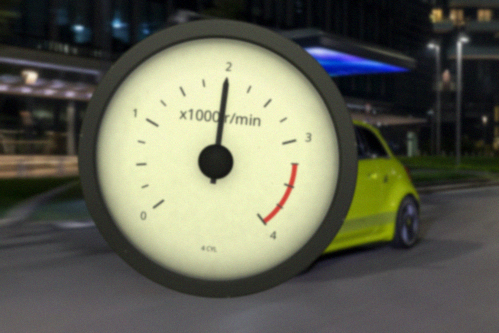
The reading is 2000 rpm
